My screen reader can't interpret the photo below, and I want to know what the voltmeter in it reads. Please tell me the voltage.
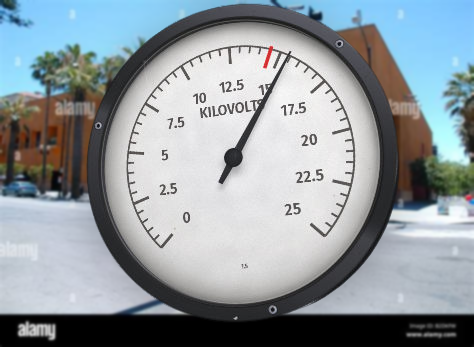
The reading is 15.5 kV
